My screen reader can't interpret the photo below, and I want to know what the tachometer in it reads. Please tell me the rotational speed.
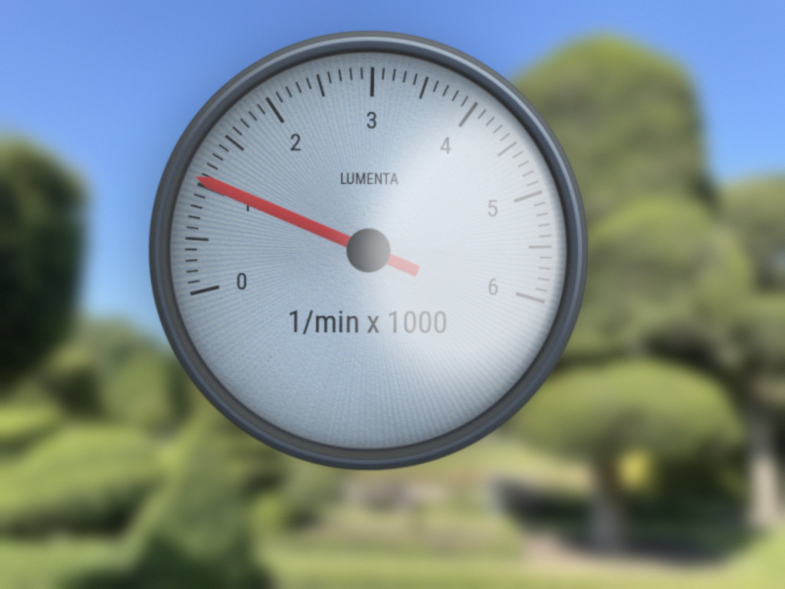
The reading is 1050 rpm
